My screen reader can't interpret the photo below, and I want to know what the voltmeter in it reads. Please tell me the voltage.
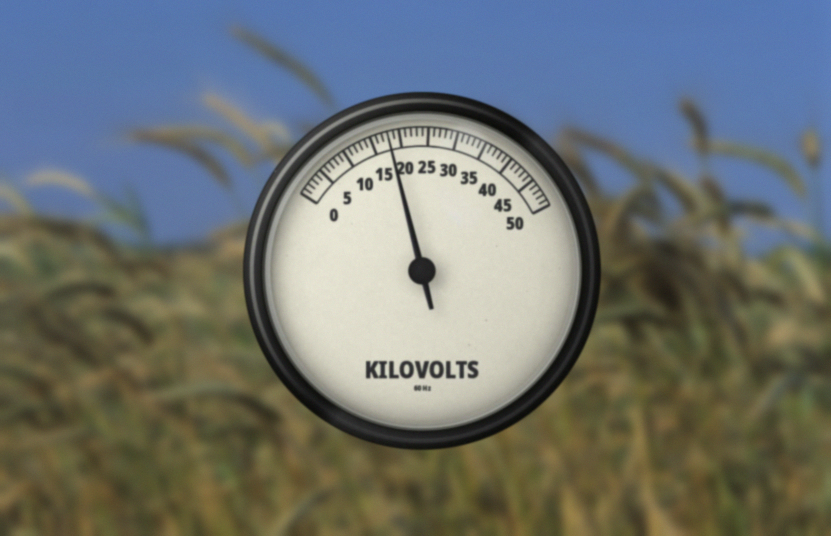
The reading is 18 kV
